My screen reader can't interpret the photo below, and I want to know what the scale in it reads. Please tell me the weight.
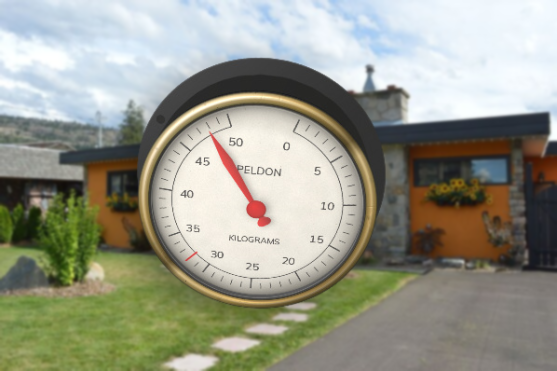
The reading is 48 kg
